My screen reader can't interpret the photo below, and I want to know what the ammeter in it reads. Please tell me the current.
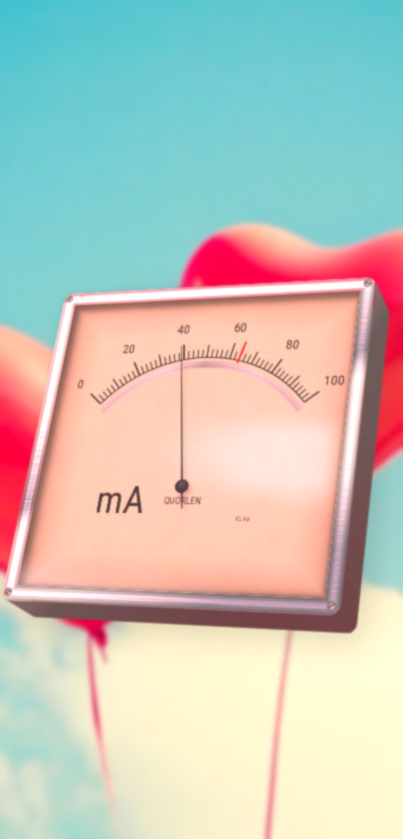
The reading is 40 mA
